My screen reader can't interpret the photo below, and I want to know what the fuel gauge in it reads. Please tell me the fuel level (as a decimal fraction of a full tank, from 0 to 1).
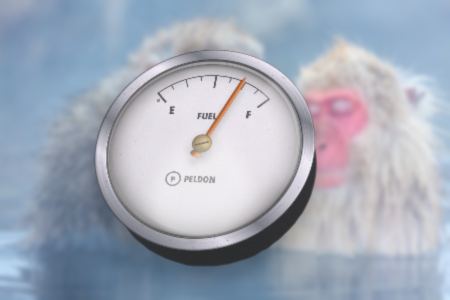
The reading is 0.75
